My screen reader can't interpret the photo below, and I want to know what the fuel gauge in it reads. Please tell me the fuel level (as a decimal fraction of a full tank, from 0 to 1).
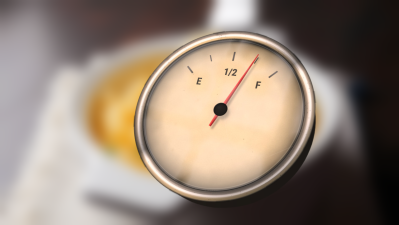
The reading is 0.75
